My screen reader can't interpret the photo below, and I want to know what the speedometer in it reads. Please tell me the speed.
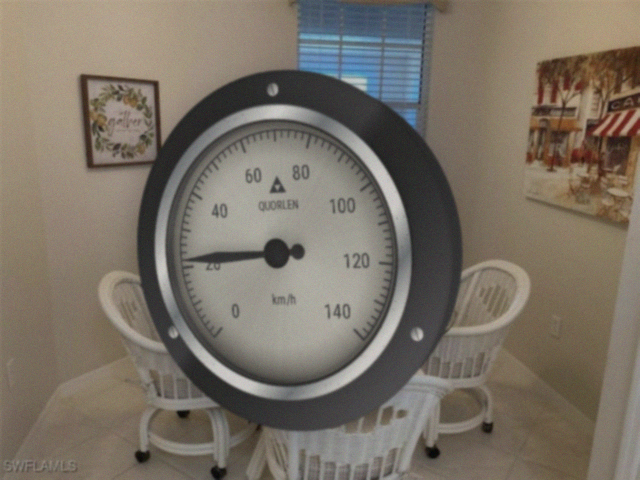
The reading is 22 km/h
